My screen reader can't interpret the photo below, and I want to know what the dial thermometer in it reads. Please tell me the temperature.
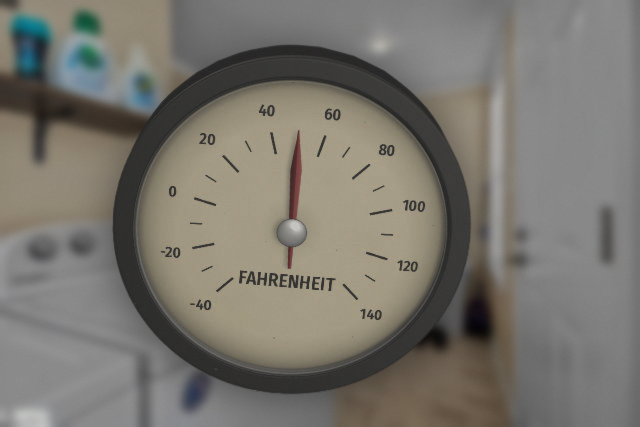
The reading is 50 °F
